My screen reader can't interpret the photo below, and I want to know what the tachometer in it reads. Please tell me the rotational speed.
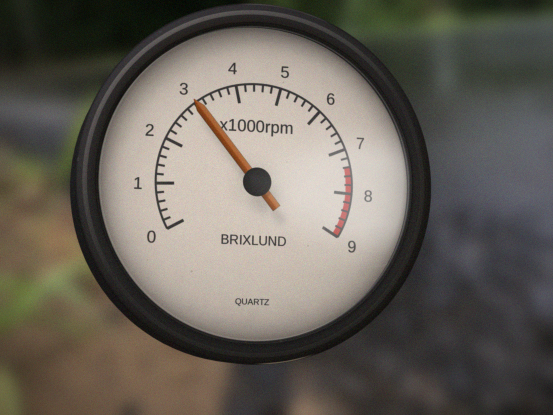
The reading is 3000 rpm
